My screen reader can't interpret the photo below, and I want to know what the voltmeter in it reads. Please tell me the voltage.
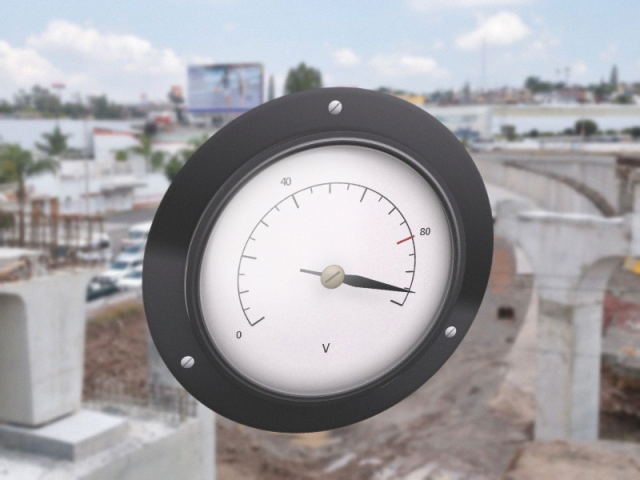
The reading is 95 V
